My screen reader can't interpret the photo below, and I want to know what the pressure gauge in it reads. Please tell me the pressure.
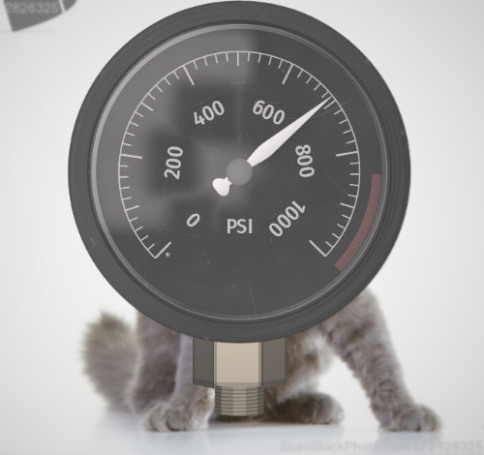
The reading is 690 psi
